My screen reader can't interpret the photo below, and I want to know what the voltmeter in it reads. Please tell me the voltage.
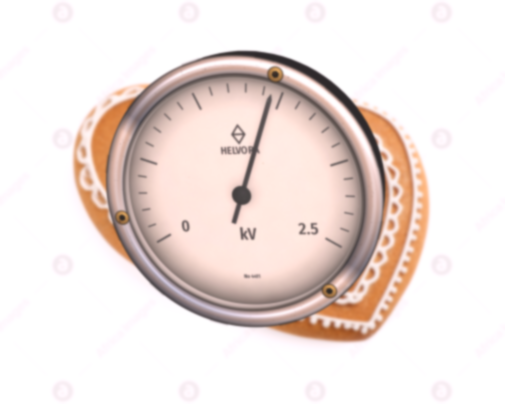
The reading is 1.45 kV
